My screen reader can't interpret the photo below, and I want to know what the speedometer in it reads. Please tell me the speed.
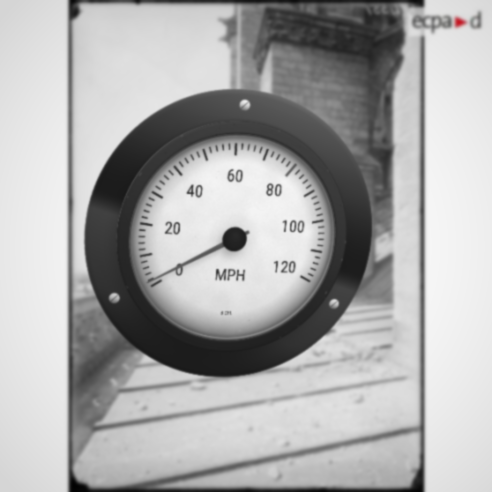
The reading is 2 mph
